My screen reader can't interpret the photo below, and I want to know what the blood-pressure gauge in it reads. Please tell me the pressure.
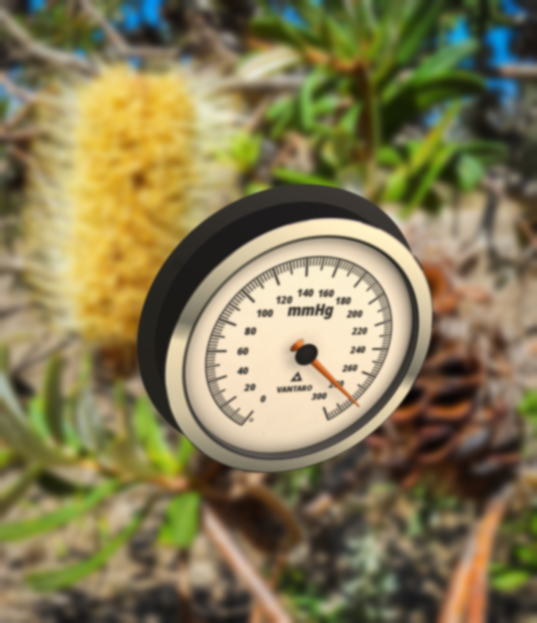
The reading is 280 mmHg
